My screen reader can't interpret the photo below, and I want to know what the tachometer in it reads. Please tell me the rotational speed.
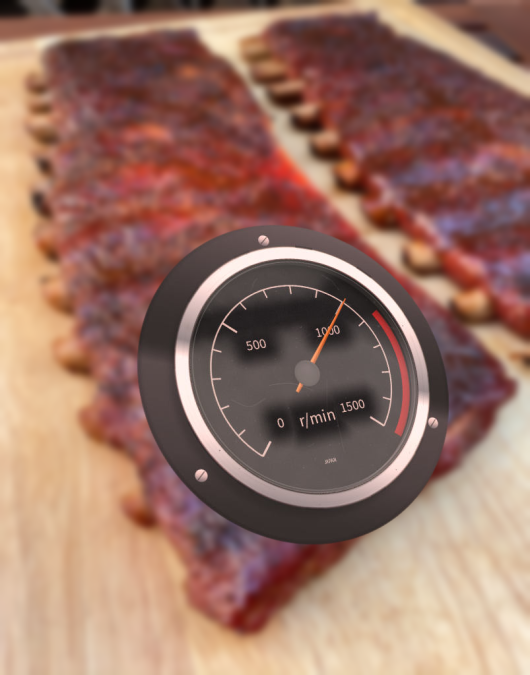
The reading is 1000 rpm
